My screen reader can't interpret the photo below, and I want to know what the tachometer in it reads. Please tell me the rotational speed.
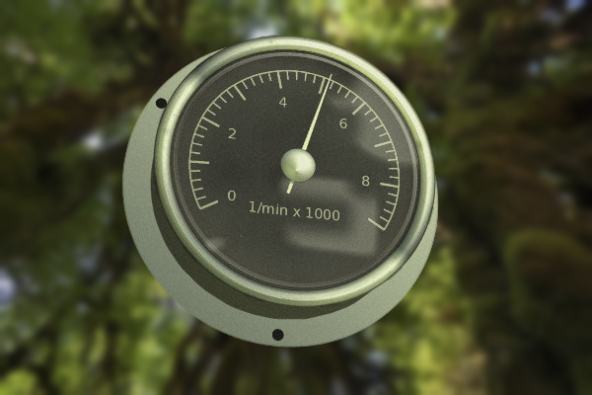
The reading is 5100 rpm
